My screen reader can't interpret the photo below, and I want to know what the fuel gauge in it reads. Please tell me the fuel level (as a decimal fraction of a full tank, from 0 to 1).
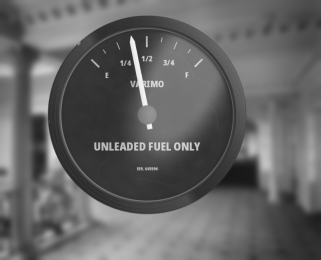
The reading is 0.375
